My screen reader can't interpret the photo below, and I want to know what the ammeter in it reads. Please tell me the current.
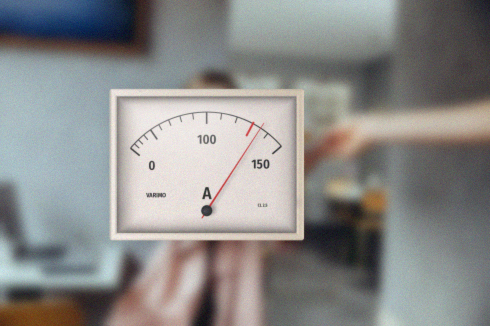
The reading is 135 A
